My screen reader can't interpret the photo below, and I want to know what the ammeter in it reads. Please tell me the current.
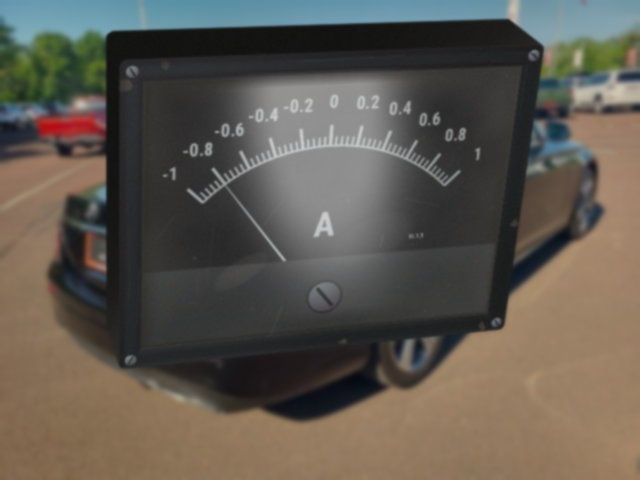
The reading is -0.8 A
